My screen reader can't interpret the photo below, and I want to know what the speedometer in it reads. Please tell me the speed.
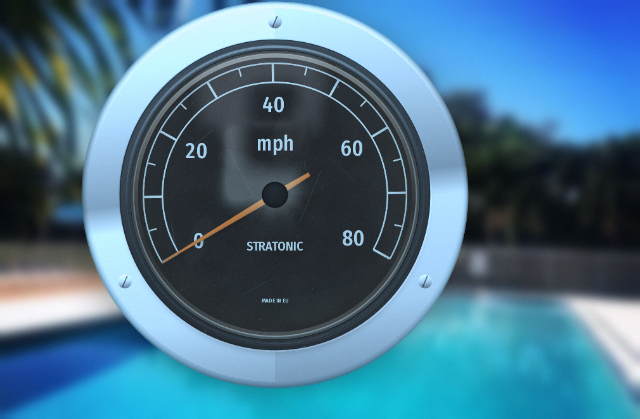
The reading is 0 mph
